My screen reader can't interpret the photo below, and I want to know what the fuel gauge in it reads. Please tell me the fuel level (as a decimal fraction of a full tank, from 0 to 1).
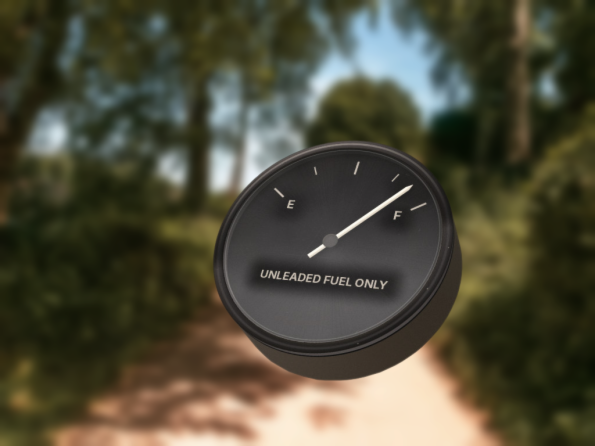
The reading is 0.875
